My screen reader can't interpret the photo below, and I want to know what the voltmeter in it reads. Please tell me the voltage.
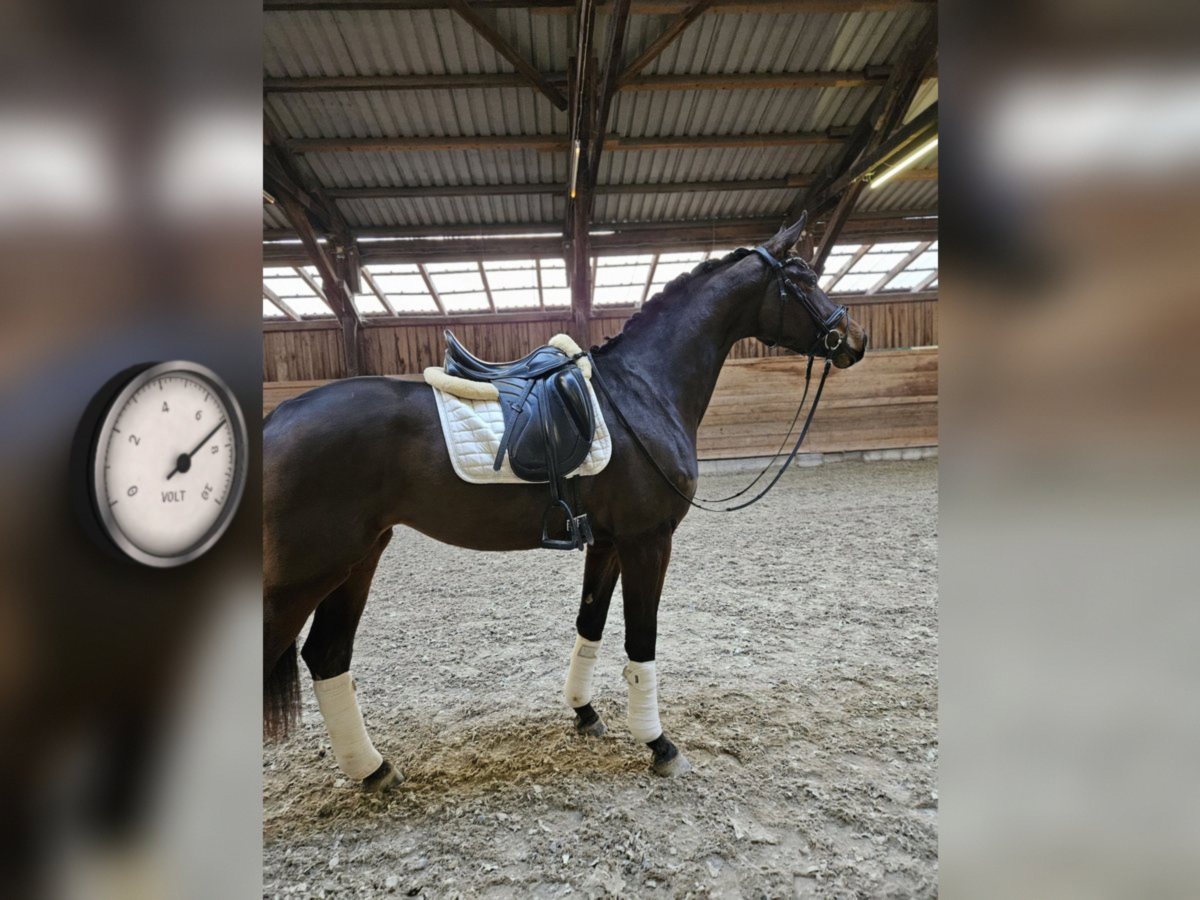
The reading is 7 V
